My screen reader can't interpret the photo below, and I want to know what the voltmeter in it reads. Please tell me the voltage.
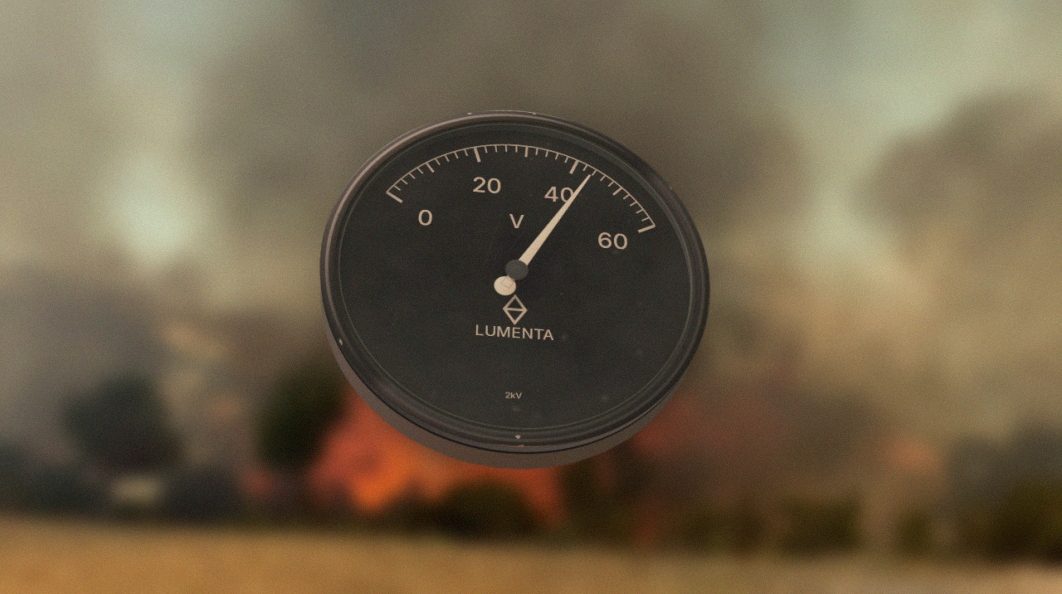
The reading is 44 V
